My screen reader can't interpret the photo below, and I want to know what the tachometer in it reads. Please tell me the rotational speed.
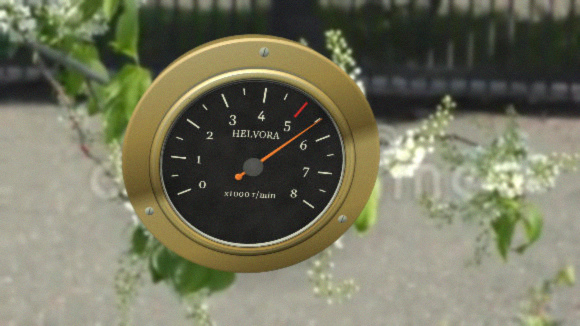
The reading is 5500 rpm
